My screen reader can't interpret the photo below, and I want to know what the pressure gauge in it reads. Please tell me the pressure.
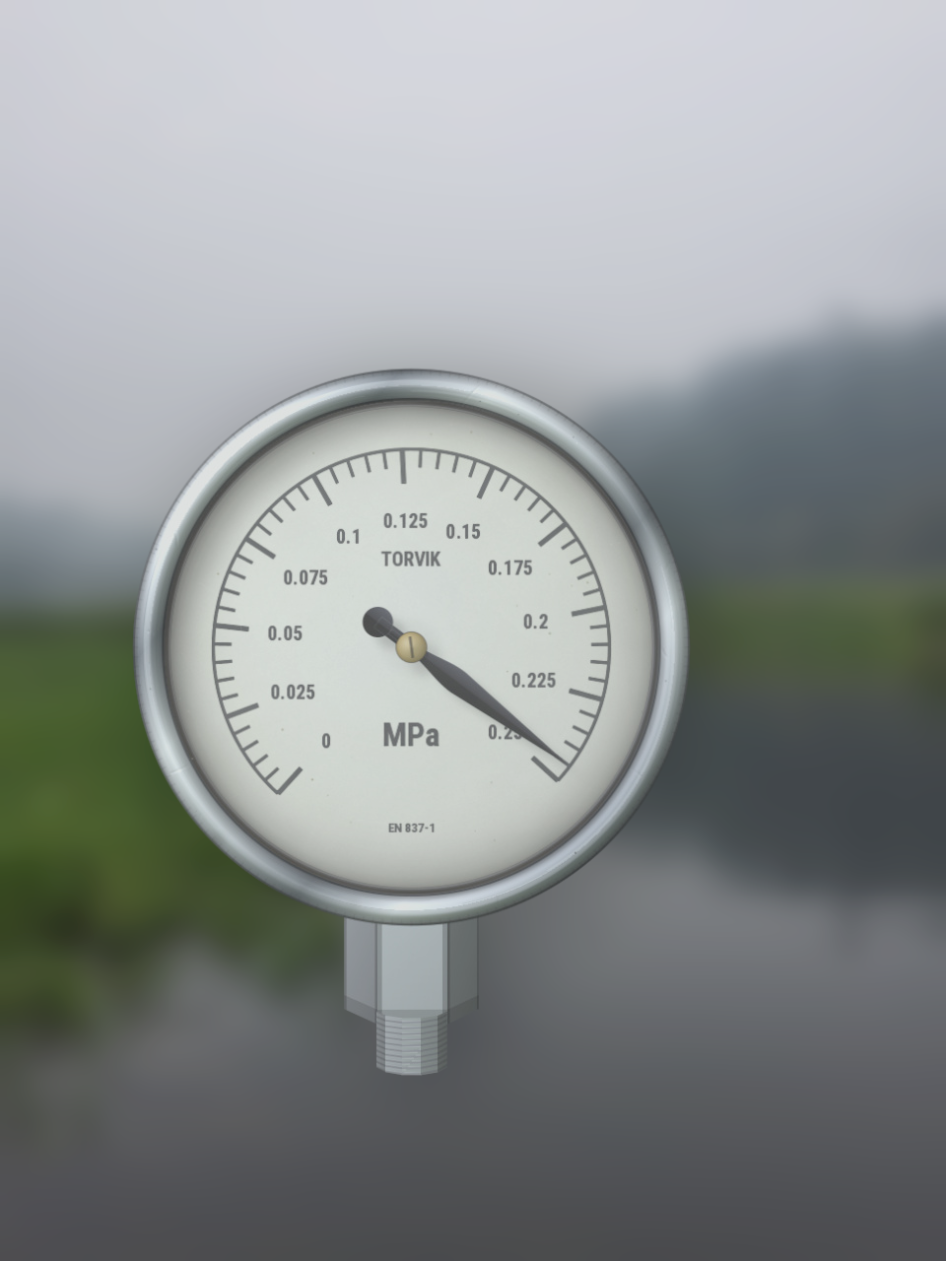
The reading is 0.245 MPa
